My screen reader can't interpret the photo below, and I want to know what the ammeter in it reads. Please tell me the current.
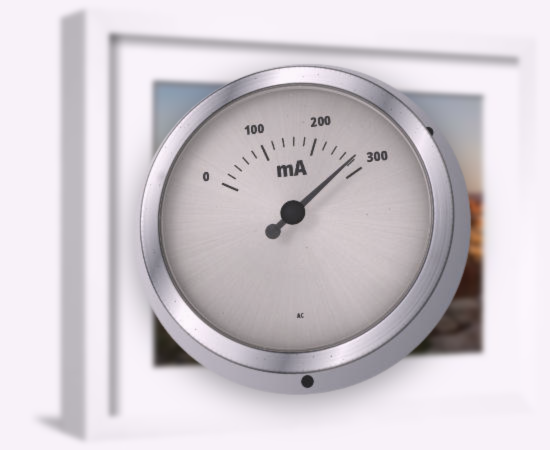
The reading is 280 mA
